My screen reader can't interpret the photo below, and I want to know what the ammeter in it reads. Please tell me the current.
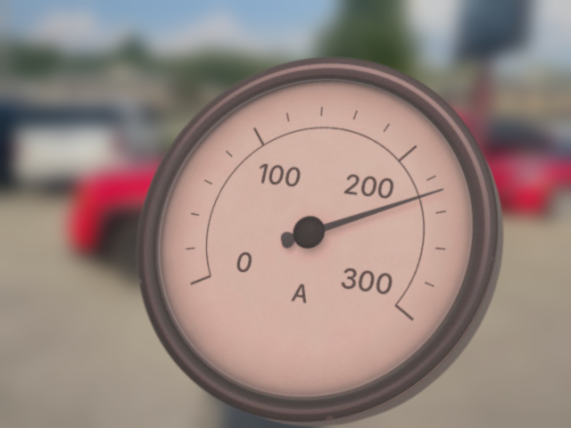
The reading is 230 A
